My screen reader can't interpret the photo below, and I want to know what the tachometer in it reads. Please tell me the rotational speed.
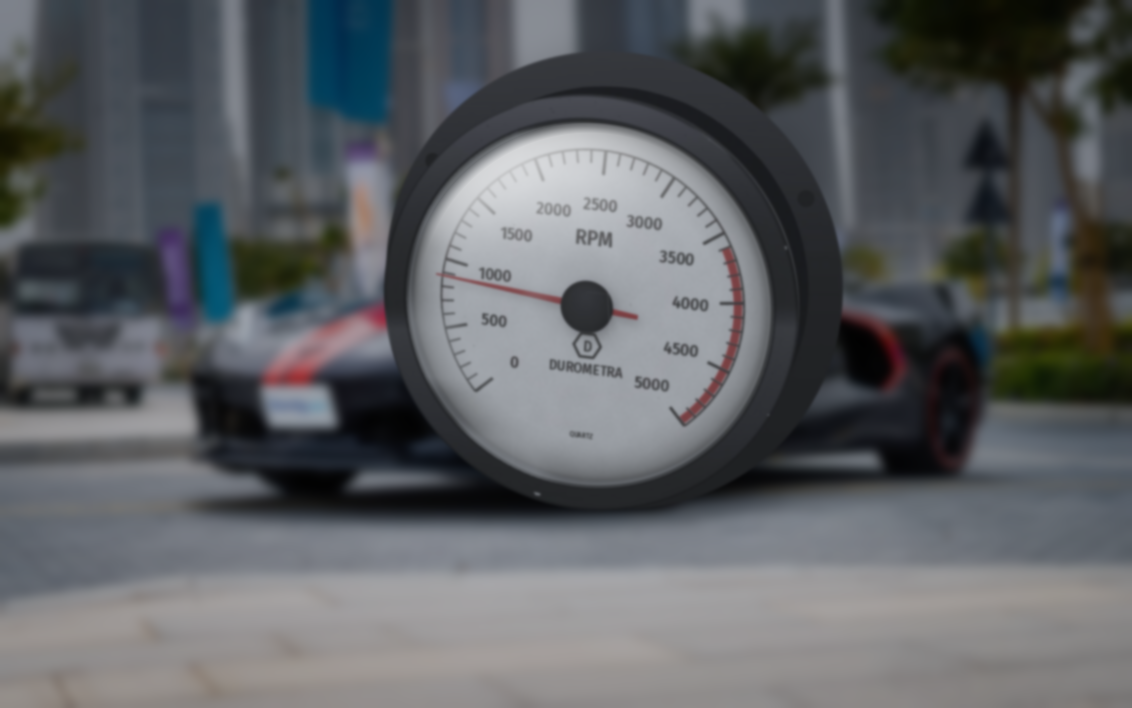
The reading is 900 rpm
